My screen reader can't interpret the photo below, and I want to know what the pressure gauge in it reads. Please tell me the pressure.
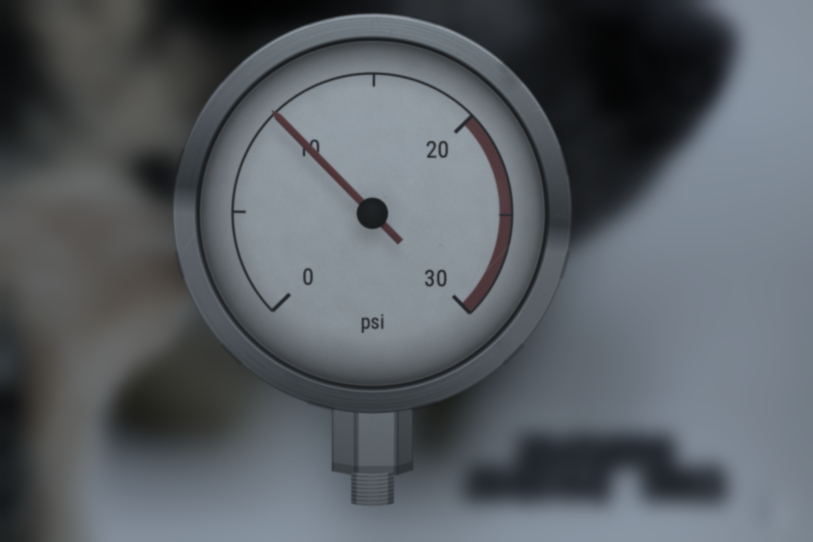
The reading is 10 psi
